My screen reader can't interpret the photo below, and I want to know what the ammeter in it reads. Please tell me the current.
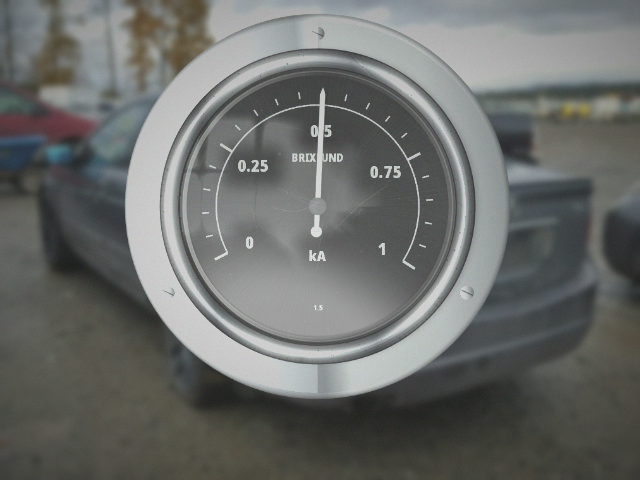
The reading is 0.5 kA
